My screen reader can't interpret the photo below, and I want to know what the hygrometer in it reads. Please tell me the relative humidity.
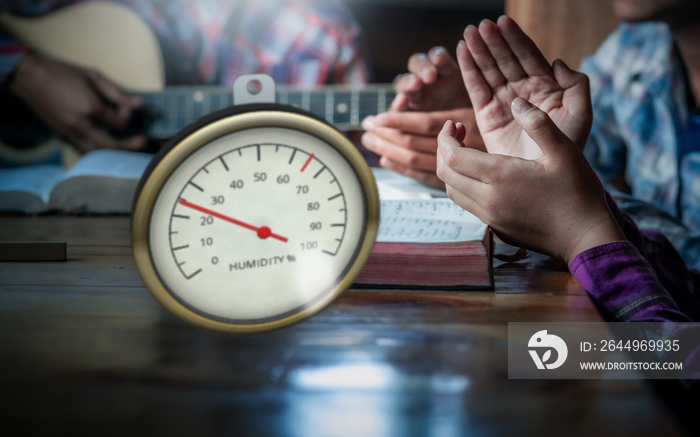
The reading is 25 %
